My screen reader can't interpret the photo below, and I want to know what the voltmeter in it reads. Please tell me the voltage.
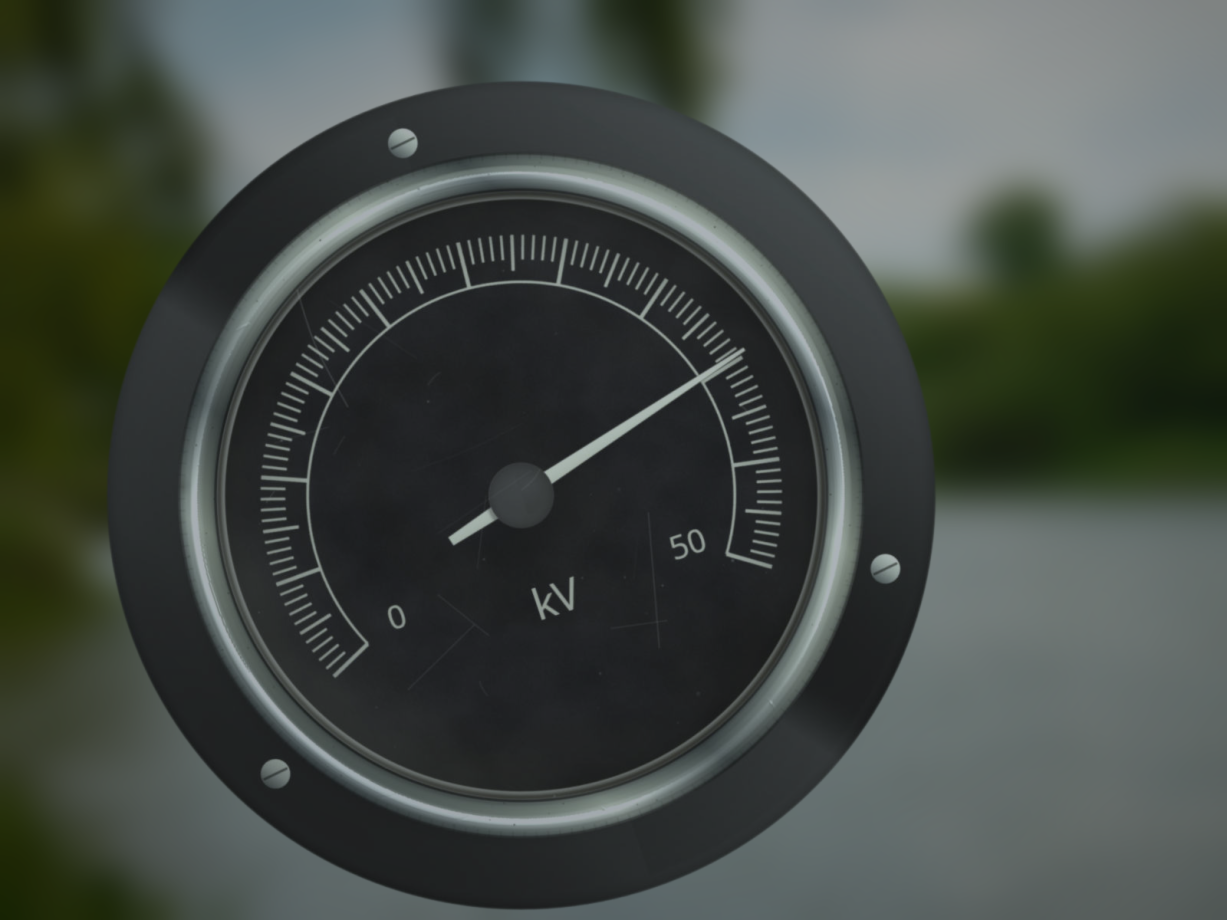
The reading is 39.75 kV
